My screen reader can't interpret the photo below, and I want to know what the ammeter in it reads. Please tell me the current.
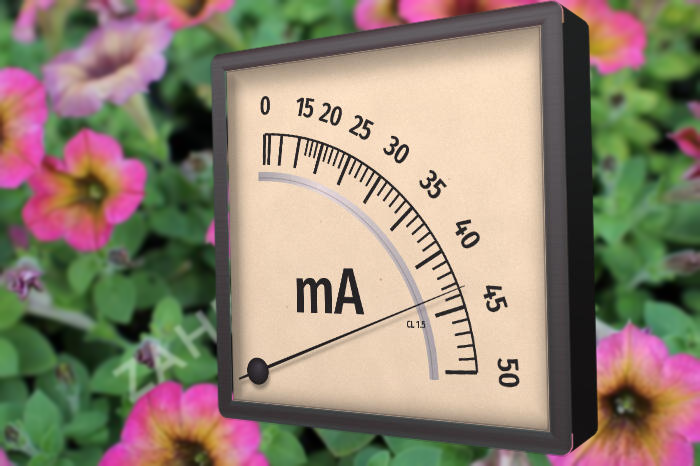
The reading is 43.5 mA
